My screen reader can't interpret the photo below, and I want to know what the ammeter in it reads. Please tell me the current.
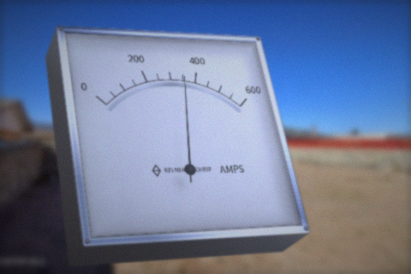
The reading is 350 A
